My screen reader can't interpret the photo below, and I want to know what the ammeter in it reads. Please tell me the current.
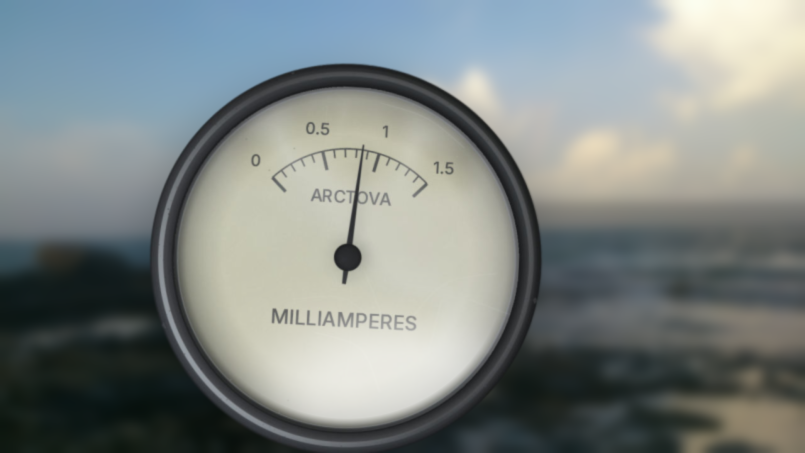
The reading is 0.85 mA
